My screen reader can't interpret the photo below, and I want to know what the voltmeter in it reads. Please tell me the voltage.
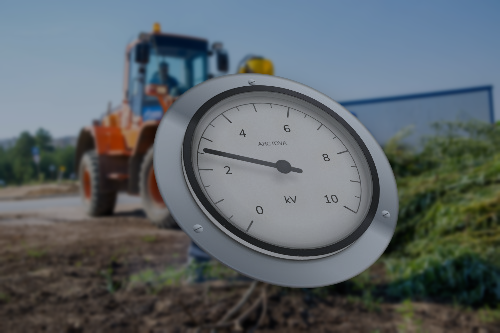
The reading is 2.5 kV
